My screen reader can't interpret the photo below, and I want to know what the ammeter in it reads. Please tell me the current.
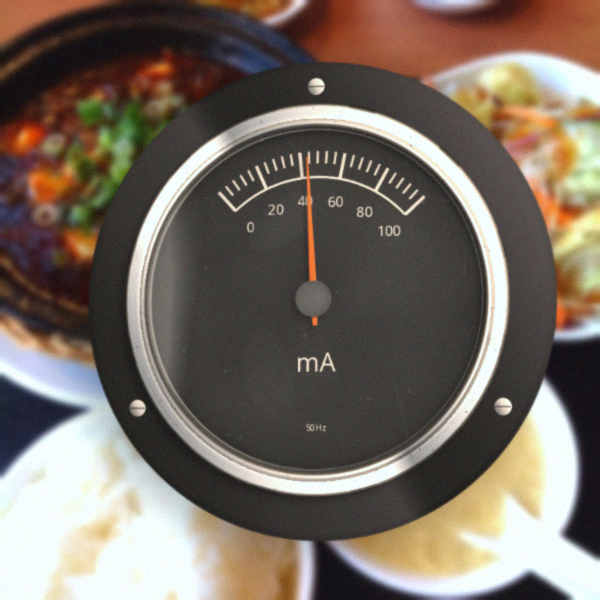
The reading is 44 mA
